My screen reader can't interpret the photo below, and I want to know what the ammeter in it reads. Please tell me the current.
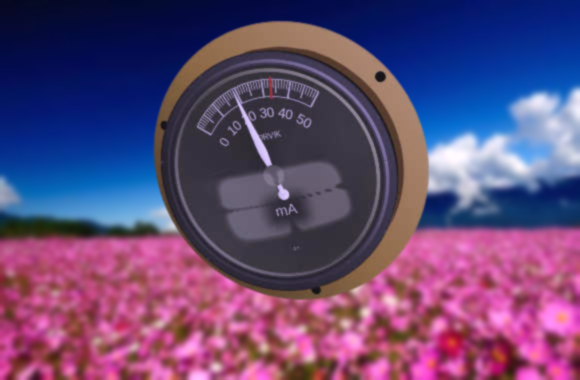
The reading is 20 mA
